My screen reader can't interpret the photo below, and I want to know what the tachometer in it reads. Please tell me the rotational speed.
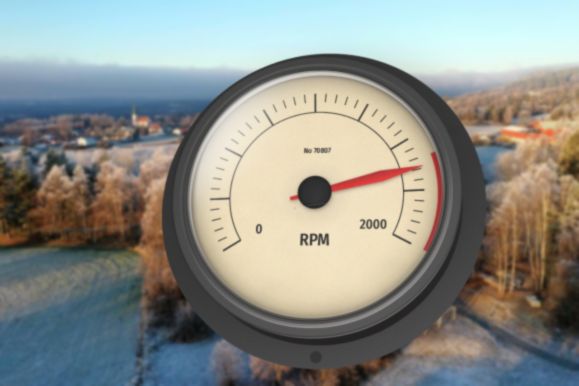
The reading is 1650 rpm
